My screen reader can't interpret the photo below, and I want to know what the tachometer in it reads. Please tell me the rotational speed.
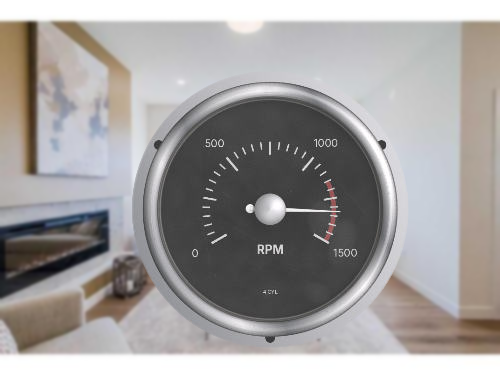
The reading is 1325 rpm
